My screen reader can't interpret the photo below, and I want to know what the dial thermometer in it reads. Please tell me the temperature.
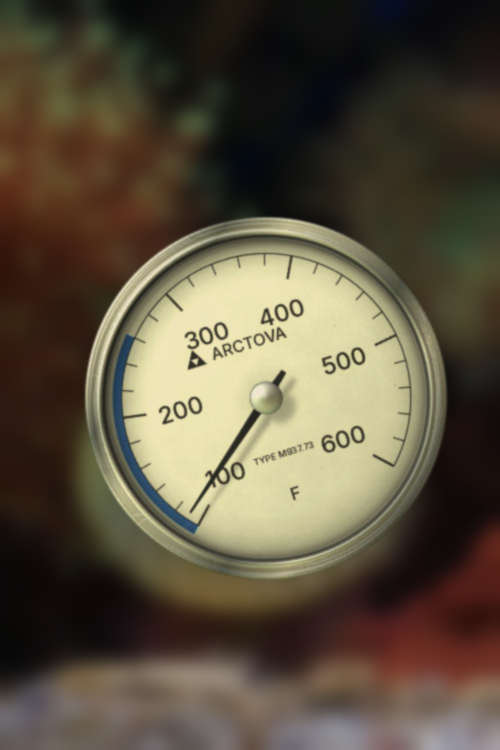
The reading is 110 °F
